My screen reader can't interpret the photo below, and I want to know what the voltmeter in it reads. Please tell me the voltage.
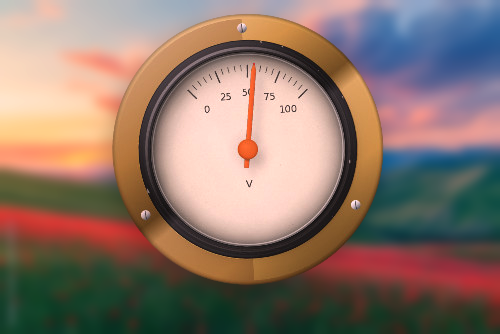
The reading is 55 V
